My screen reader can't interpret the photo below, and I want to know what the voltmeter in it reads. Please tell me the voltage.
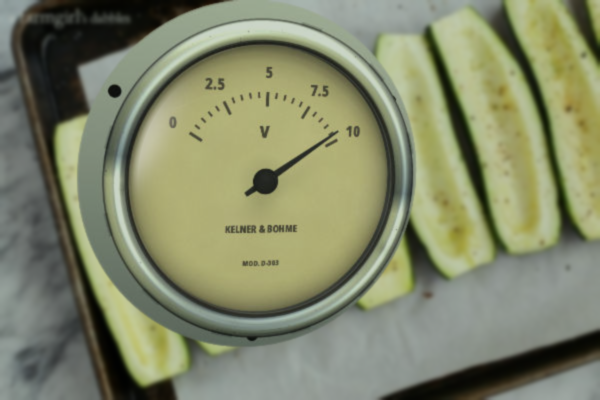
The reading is 9.5 V
